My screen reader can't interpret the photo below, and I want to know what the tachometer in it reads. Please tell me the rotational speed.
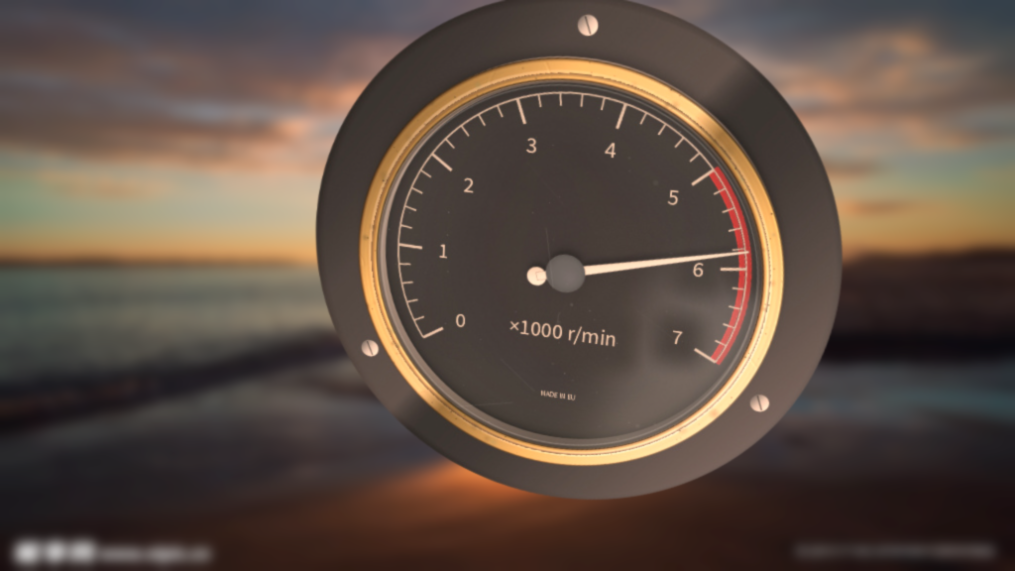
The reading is 5800 rpm
